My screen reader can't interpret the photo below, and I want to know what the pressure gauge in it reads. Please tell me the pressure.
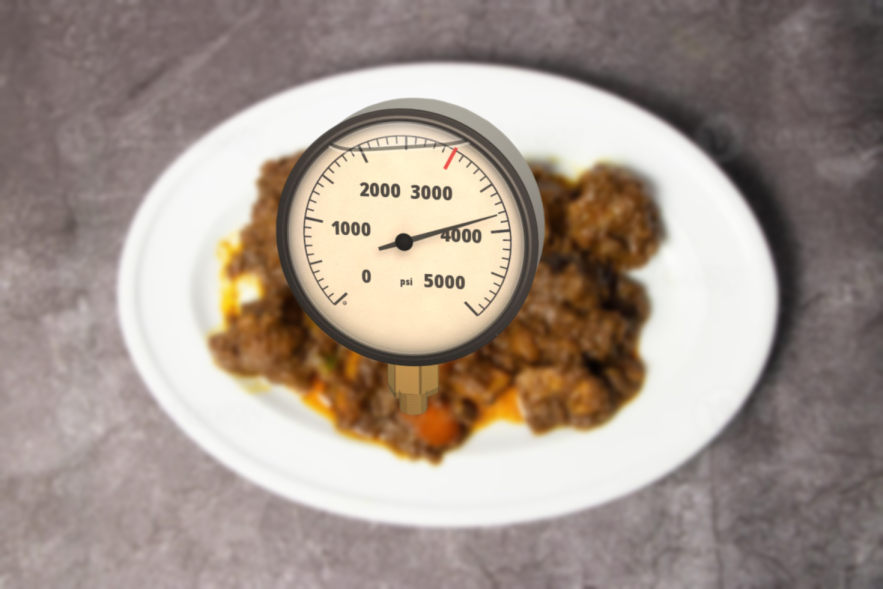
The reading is 3800 psi
